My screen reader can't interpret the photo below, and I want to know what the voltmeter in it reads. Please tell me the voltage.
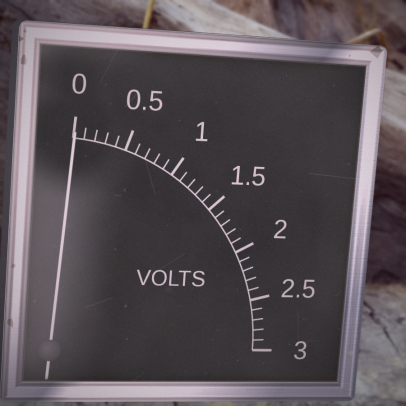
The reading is 0 V
